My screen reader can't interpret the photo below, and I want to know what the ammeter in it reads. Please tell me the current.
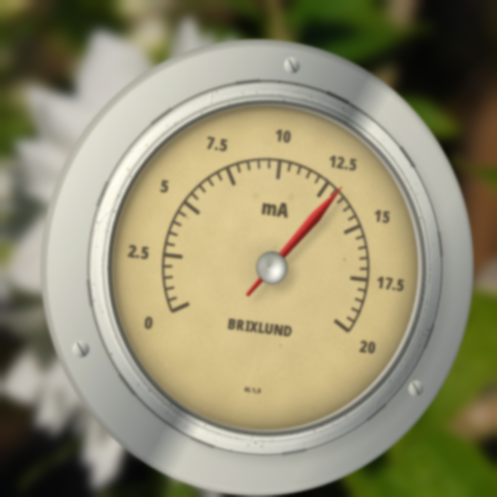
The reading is 13 mA
